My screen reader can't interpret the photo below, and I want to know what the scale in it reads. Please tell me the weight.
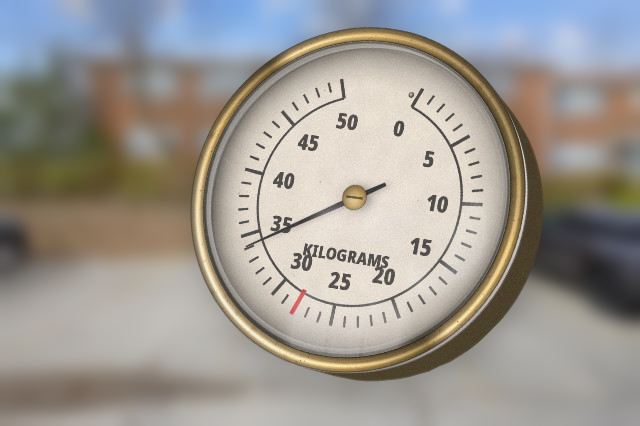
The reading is 34 kg
